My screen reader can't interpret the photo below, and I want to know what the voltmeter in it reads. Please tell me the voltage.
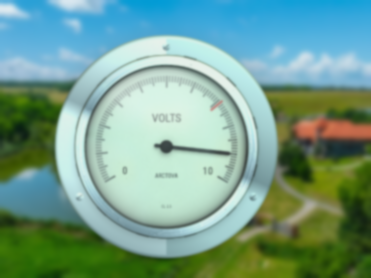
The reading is 9 V
